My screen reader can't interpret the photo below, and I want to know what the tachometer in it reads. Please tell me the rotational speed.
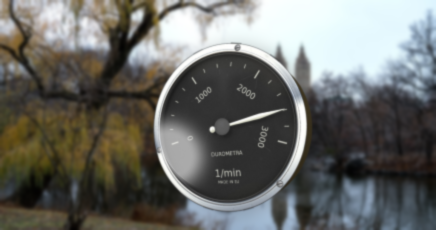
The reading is 2600 rpm
